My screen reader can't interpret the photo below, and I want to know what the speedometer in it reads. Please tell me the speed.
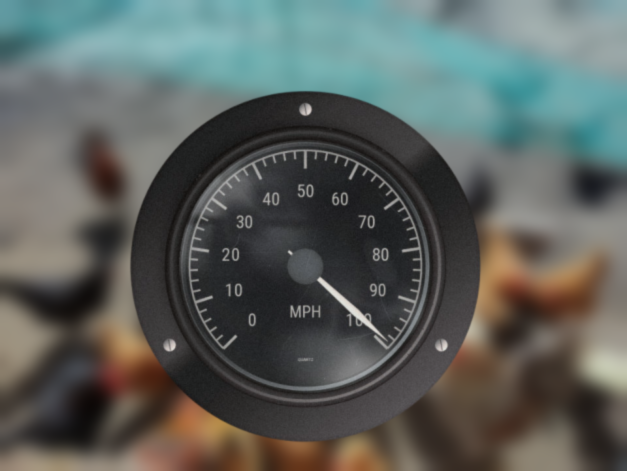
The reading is 99 mph
